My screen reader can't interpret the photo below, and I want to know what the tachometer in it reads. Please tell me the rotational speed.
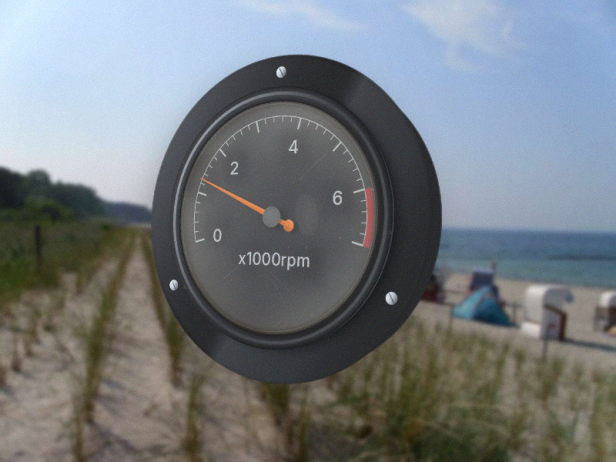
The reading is 1300 rpm
